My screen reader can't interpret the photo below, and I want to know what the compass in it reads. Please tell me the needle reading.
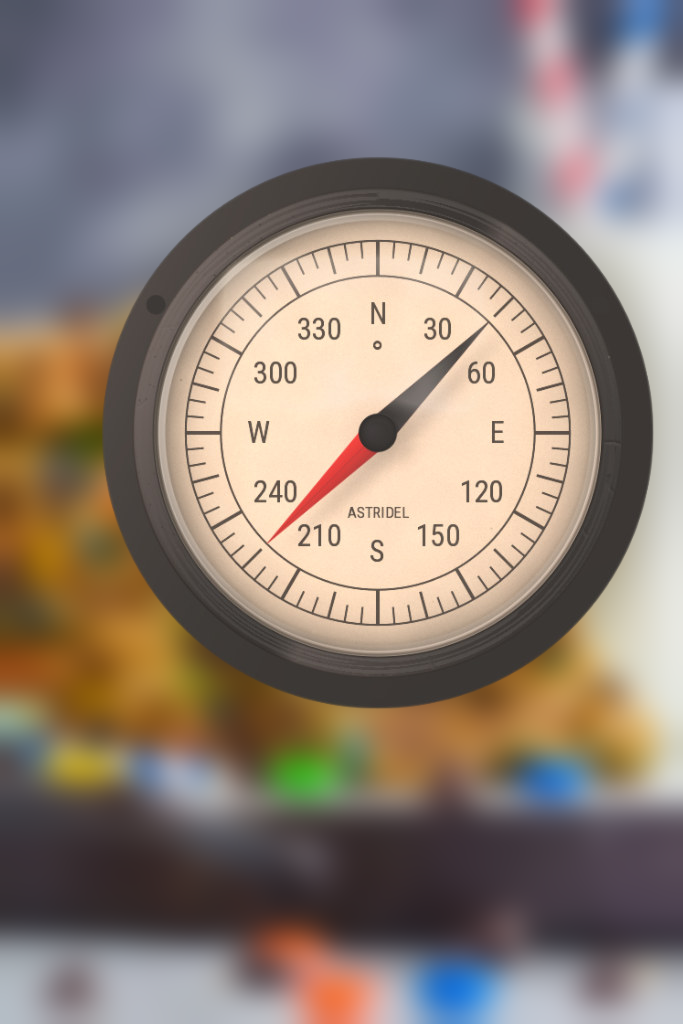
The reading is 225 °
